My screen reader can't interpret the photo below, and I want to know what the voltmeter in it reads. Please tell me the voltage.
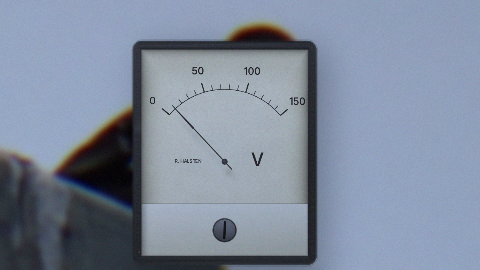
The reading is 10 V
